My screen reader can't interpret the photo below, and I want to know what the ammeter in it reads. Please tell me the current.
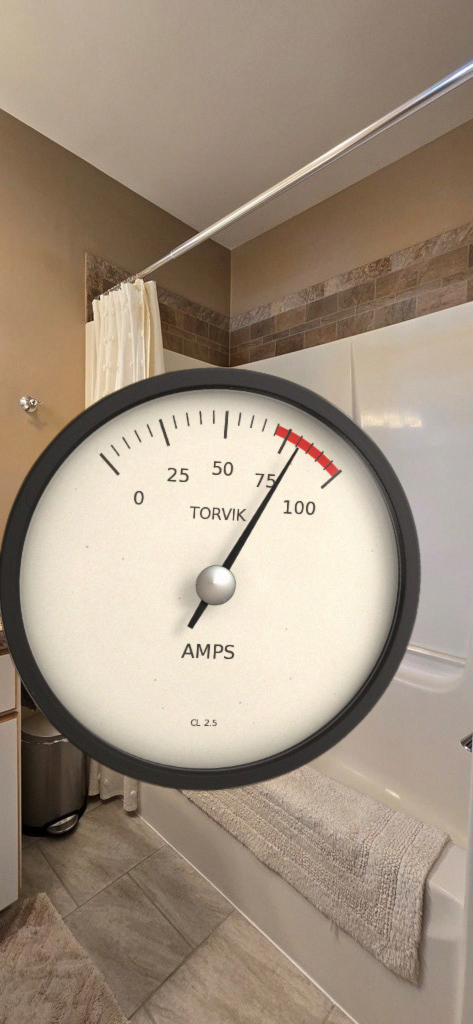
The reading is 80 A
